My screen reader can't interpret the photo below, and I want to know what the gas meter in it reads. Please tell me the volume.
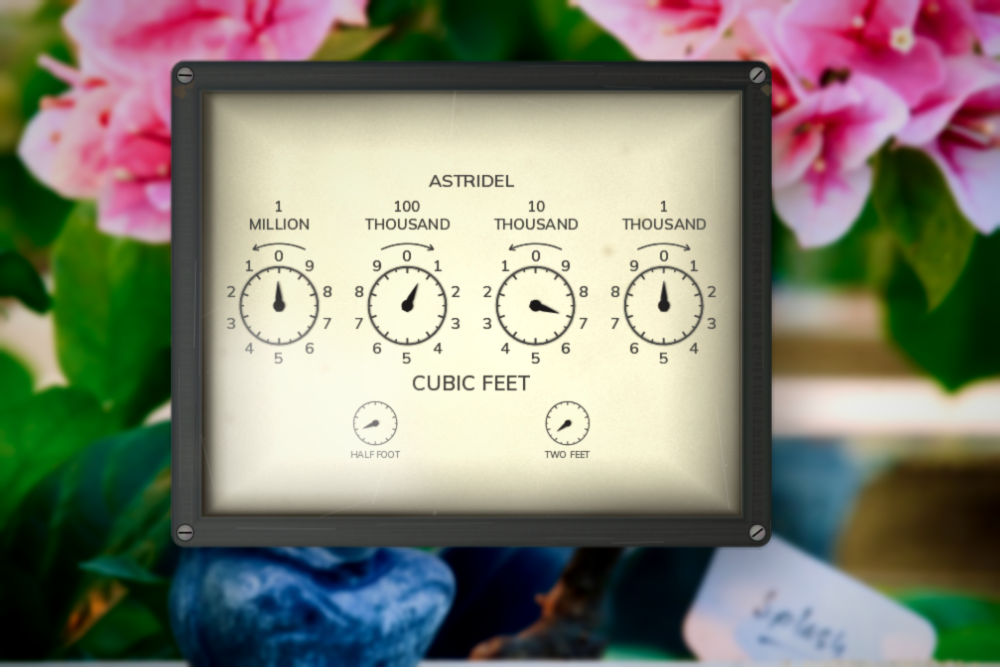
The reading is 7000 ft³
